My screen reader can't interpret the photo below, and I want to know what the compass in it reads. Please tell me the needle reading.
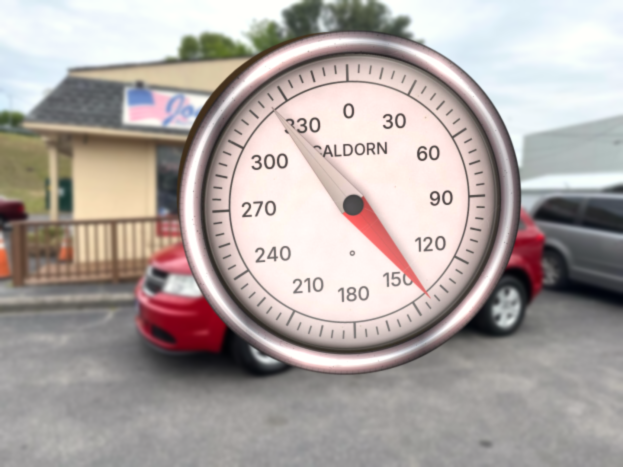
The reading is 142.5 °
